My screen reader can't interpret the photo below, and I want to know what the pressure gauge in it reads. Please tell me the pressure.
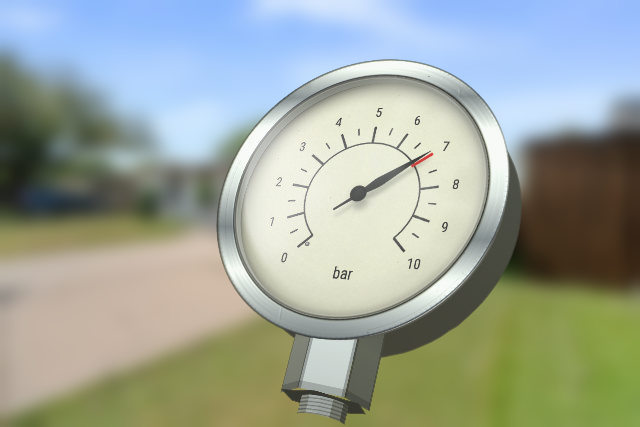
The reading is 7 bar
